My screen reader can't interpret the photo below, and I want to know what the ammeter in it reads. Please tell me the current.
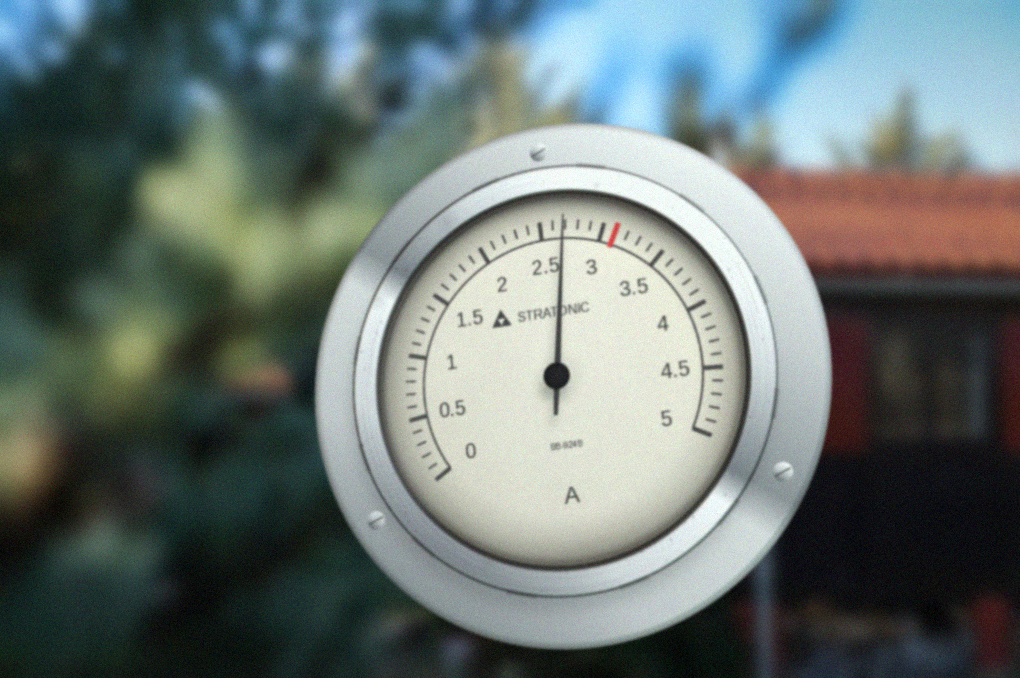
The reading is 2.7 A
